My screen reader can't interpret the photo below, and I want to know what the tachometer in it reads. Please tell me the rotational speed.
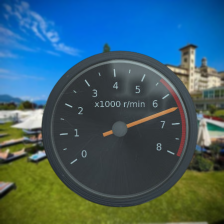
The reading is 6500 rpm
